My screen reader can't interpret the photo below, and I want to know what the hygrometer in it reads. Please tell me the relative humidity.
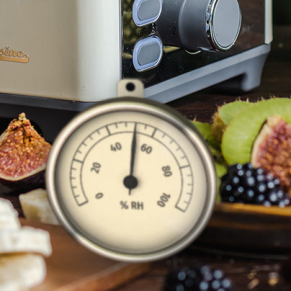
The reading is 52 %
